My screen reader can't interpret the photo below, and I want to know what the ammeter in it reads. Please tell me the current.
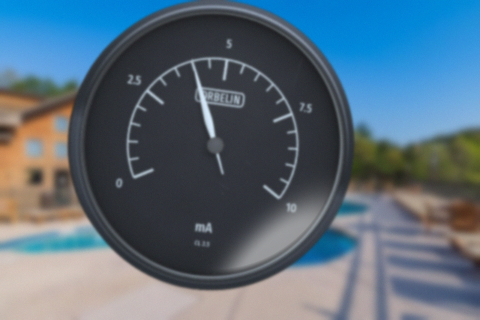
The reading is 4 mA
